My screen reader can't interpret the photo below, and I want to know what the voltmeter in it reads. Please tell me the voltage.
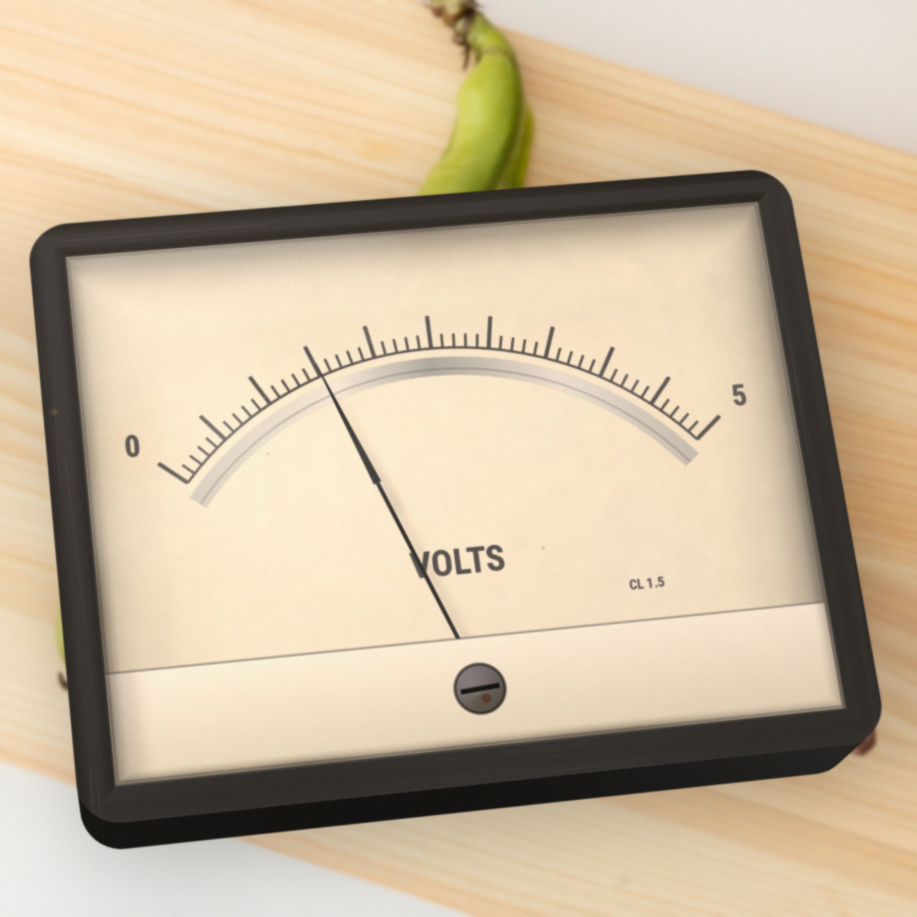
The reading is 1.5 V
